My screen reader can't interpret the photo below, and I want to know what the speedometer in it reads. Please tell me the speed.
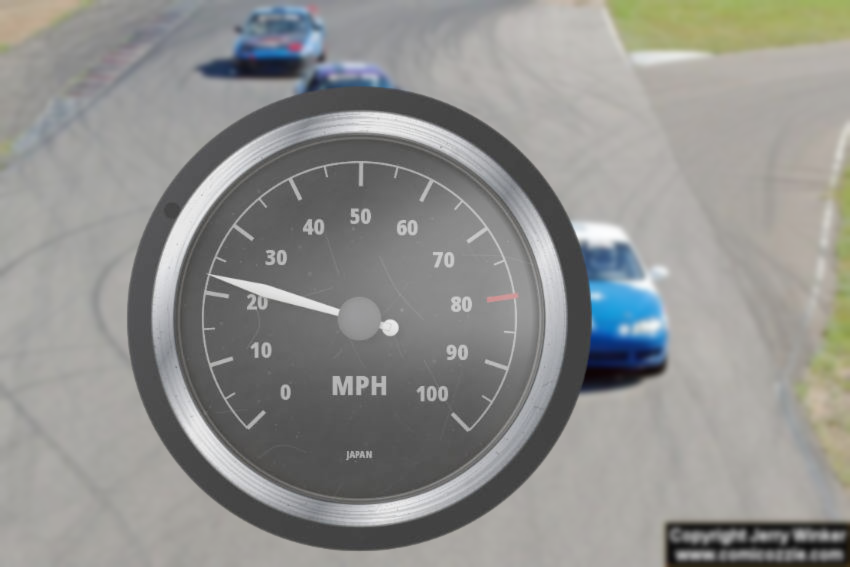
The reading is 22.5 mph
